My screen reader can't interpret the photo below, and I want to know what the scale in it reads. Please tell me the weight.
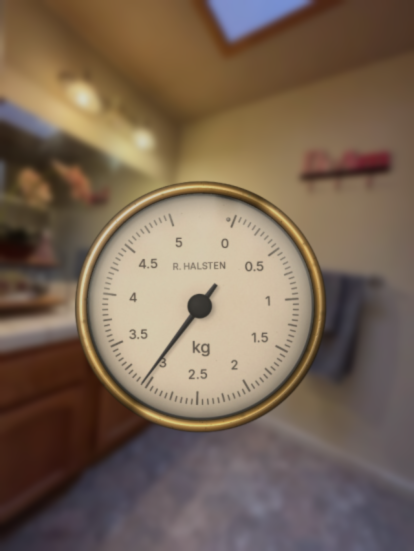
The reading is 3.05 kg
